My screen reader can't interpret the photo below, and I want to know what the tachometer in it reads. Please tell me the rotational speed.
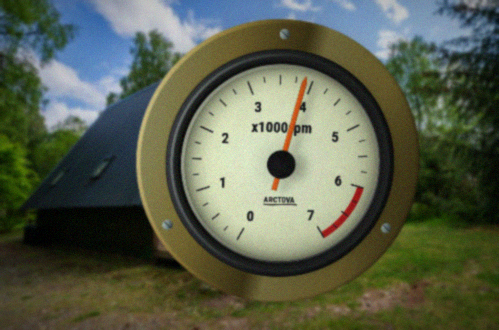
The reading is 3875 rpm
